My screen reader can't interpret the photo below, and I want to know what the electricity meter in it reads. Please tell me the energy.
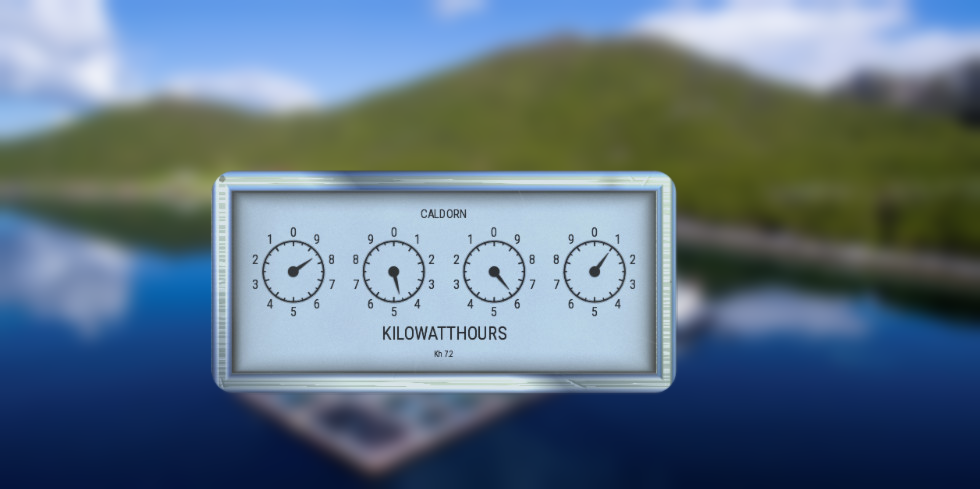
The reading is 8461 kWh
